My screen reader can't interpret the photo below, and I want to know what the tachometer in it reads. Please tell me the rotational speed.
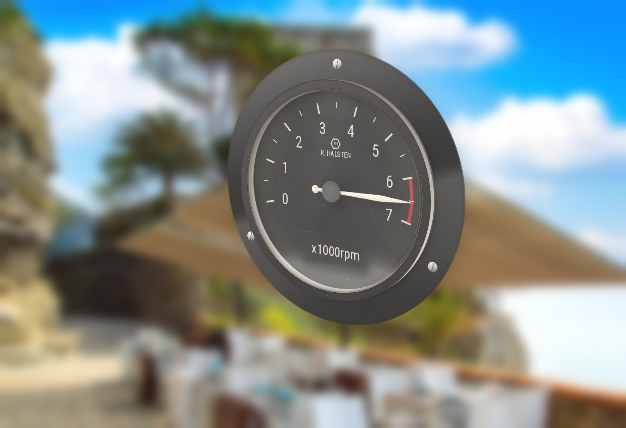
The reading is 6500 rpm
